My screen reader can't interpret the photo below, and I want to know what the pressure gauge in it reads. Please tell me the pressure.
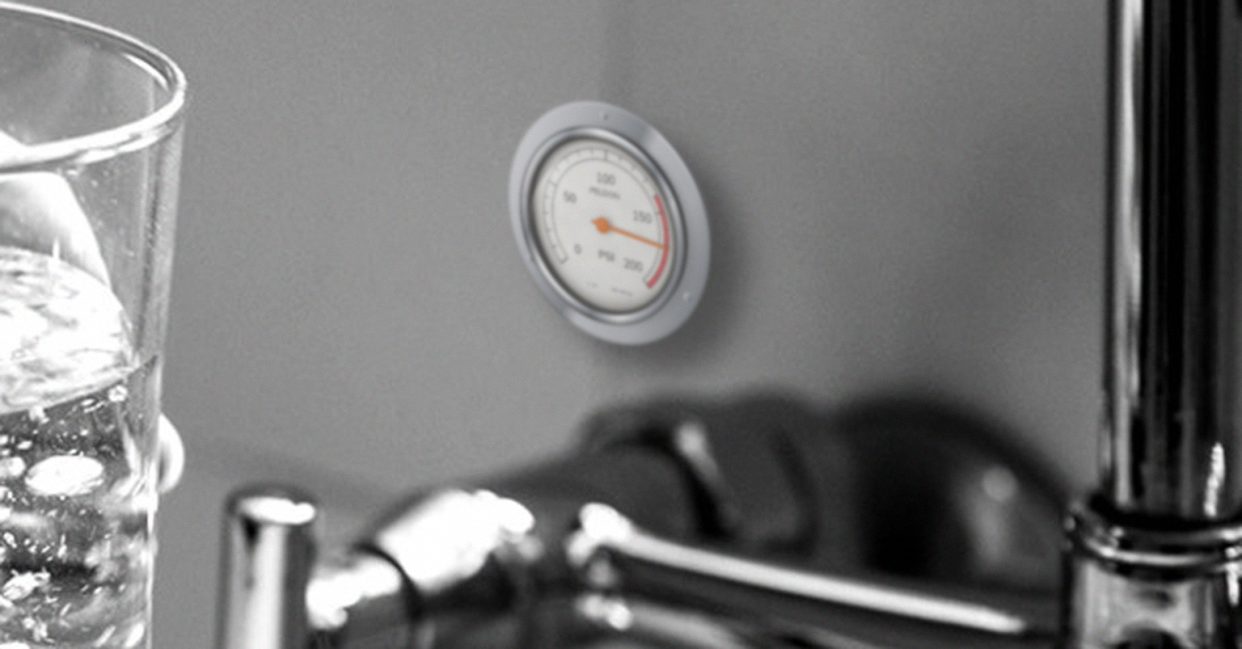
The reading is 170 psi
